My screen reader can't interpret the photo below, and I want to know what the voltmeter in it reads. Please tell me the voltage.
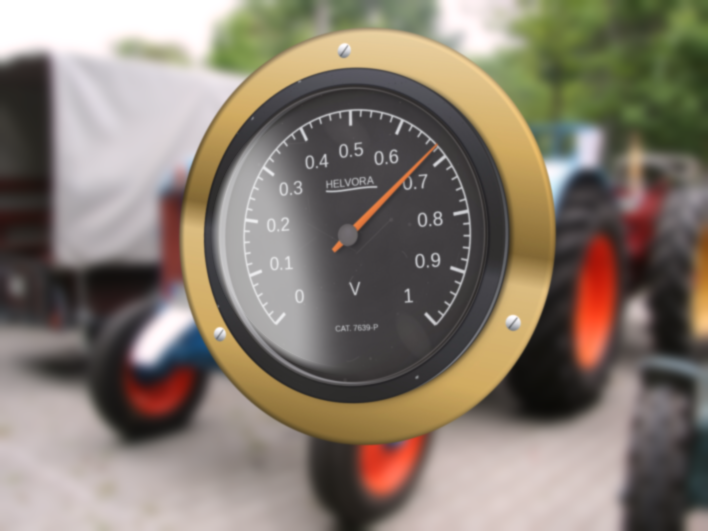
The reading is 0.68 V
